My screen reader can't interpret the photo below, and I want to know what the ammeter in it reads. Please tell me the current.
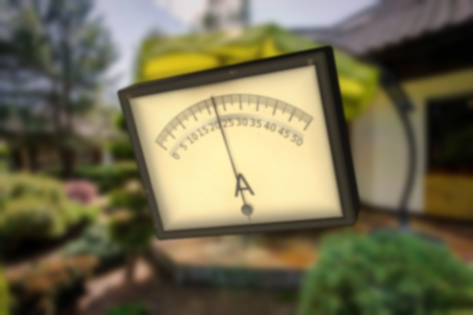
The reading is 22.5 A
